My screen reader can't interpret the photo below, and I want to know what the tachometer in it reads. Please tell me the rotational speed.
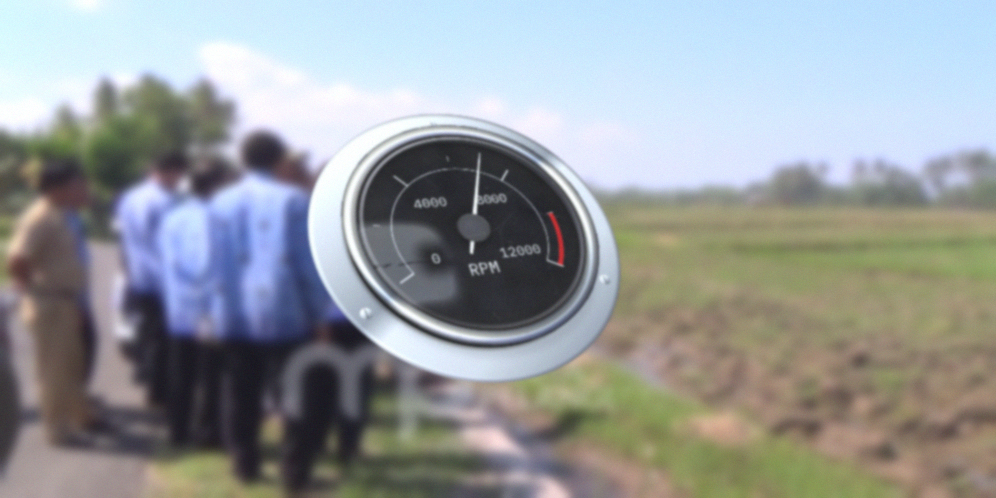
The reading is 7000 rpm
